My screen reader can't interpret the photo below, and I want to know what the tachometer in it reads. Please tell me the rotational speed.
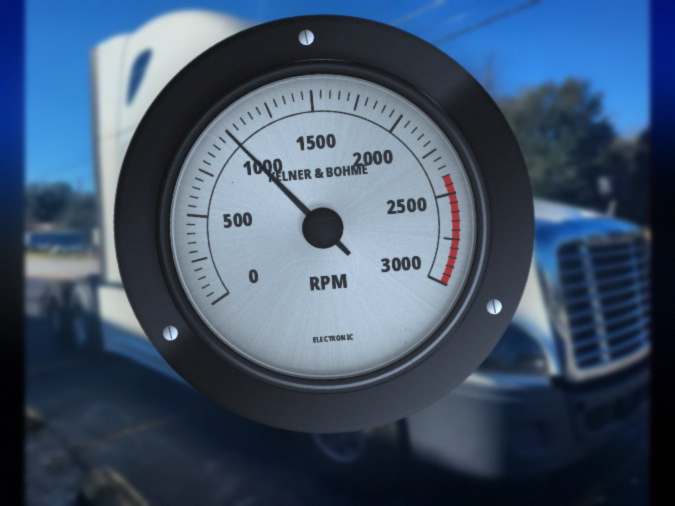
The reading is 1000 rpm
